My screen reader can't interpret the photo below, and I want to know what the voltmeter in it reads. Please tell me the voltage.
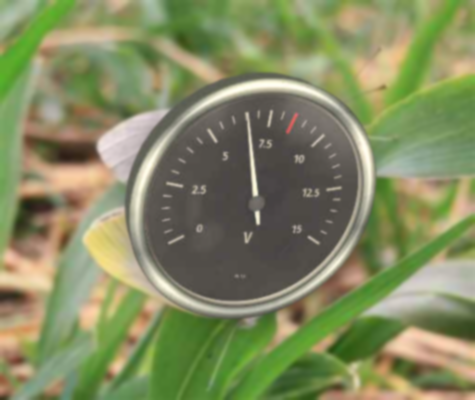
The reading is 6.5 V
